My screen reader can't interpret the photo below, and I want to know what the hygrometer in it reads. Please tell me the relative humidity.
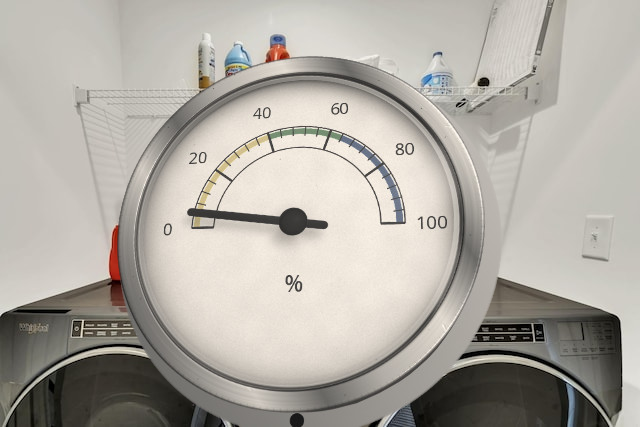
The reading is 4 %
